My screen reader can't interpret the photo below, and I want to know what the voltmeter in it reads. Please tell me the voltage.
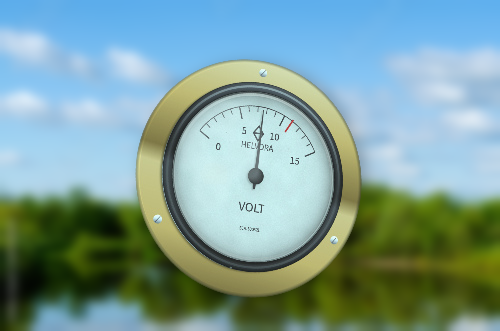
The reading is 7.5 V
